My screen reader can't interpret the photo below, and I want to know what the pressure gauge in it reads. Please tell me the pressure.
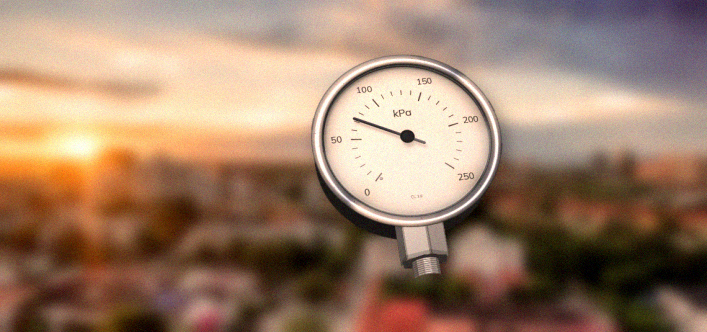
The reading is 70 kPa
